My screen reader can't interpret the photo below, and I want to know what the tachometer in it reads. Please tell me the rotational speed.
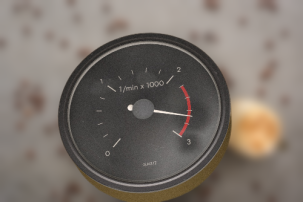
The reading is 2700 rpm
